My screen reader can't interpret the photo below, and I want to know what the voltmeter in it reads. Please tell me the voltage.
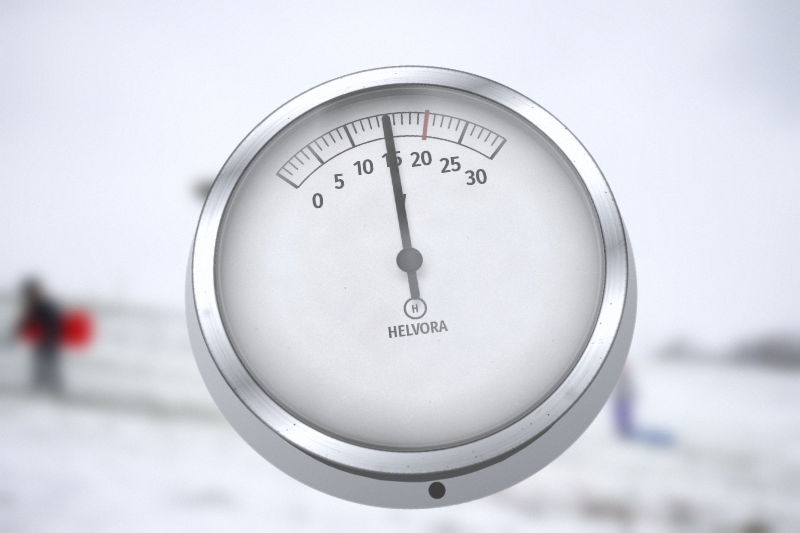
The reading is 15 V
